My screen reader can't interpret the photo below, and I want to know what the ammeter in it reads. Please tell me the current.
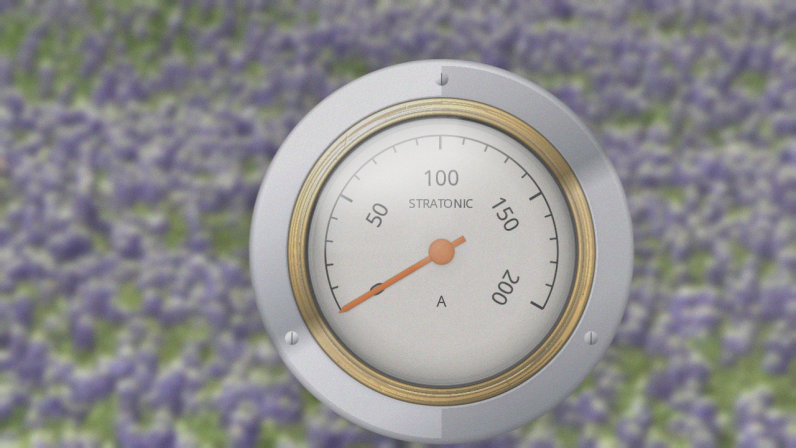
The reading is 0 A
